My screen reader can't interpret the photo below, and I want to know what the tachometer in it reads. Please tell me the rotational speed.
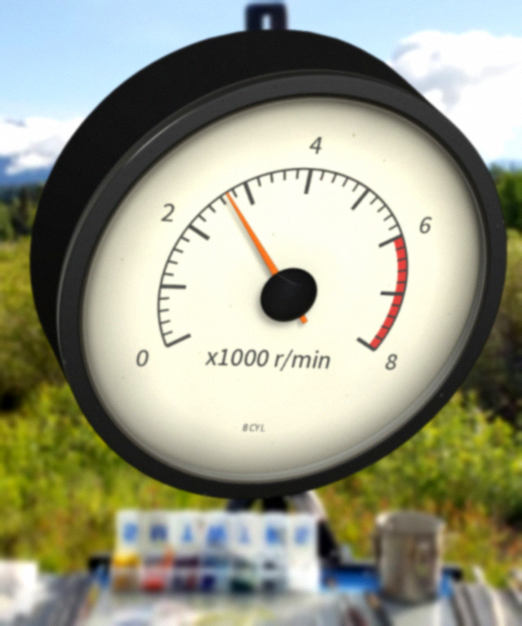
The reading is 2700 rpm
